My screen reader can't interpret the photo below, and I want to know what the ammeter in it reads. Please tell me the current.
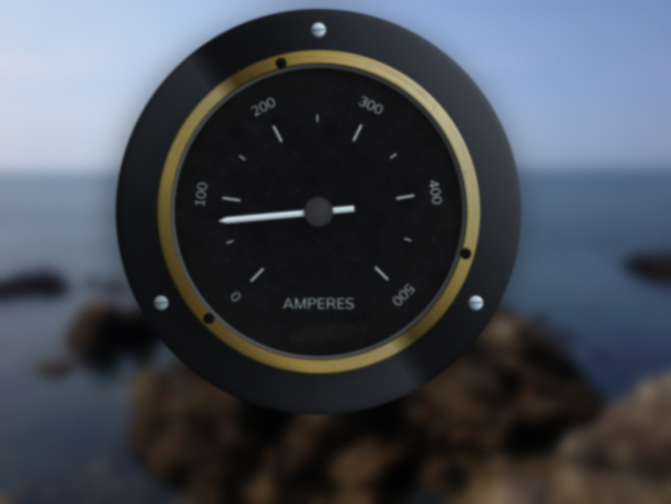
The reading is 75 A
